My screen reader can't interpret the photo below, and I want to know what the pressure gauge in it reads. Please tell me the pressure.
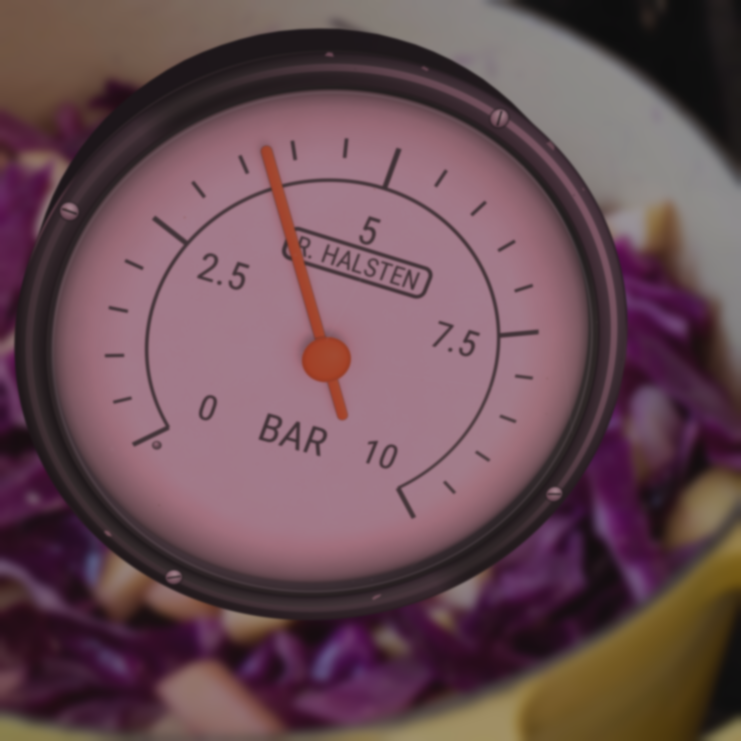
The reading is 3.75 bar
